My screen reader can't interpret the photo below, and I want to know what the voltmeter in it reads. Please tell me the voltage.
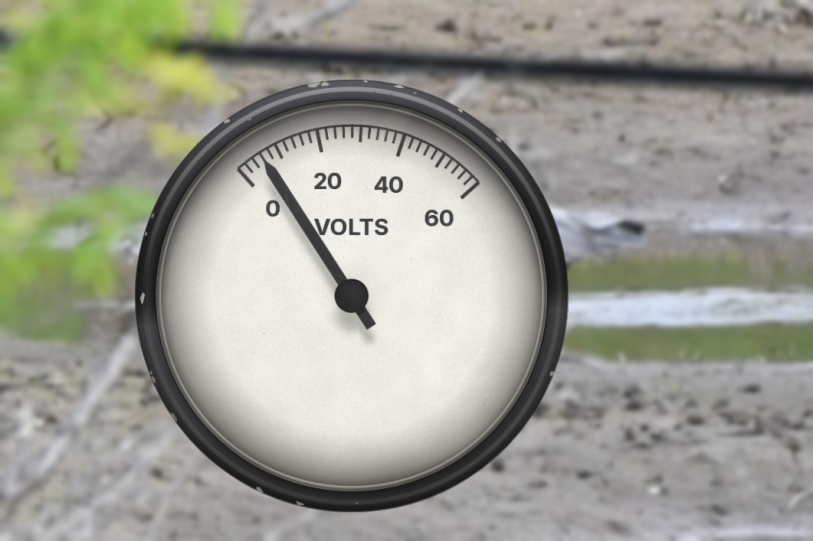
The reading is 6 V
